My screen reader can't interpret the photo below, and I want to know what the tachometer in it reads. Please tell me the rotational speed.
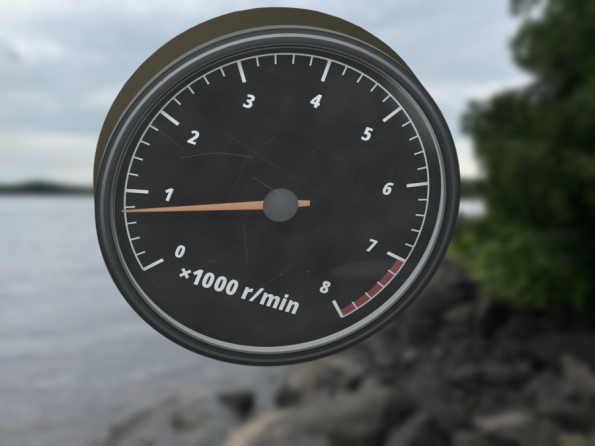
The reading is 800 rpm
